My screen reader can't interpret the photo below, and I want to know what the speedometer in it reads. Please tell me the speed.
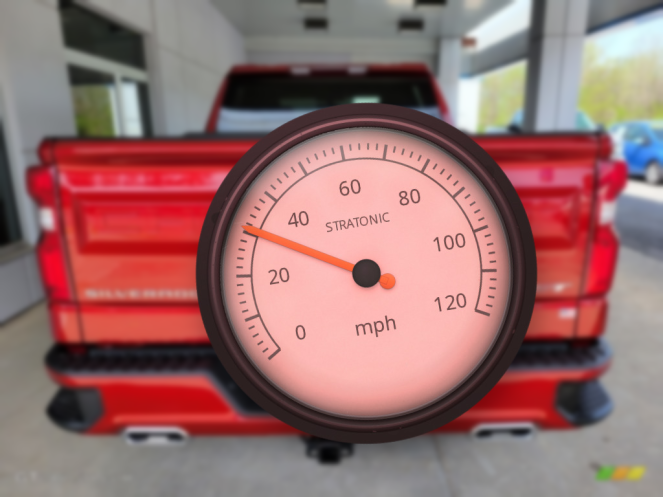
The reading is 31 mph
